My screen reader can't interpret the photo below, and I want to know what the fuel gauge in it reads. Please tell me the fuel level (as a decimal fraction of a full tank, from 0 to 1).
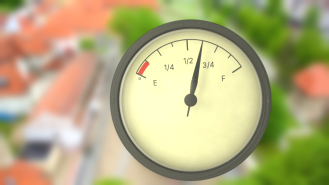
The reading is 0.625
